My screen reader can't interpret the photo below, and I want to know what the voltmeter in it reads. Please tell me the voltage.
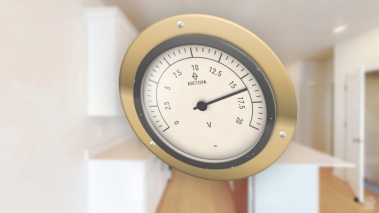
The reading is 16 V
